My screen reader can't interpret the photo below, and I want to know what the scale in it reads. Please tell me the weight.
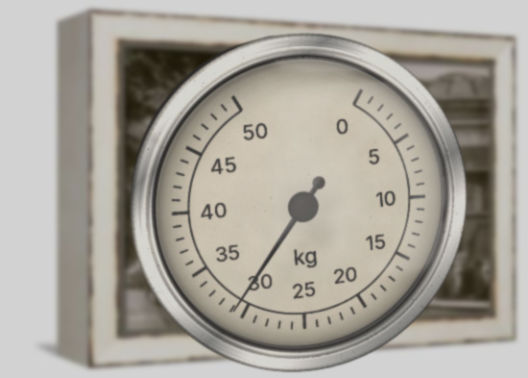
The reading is 31 kg
